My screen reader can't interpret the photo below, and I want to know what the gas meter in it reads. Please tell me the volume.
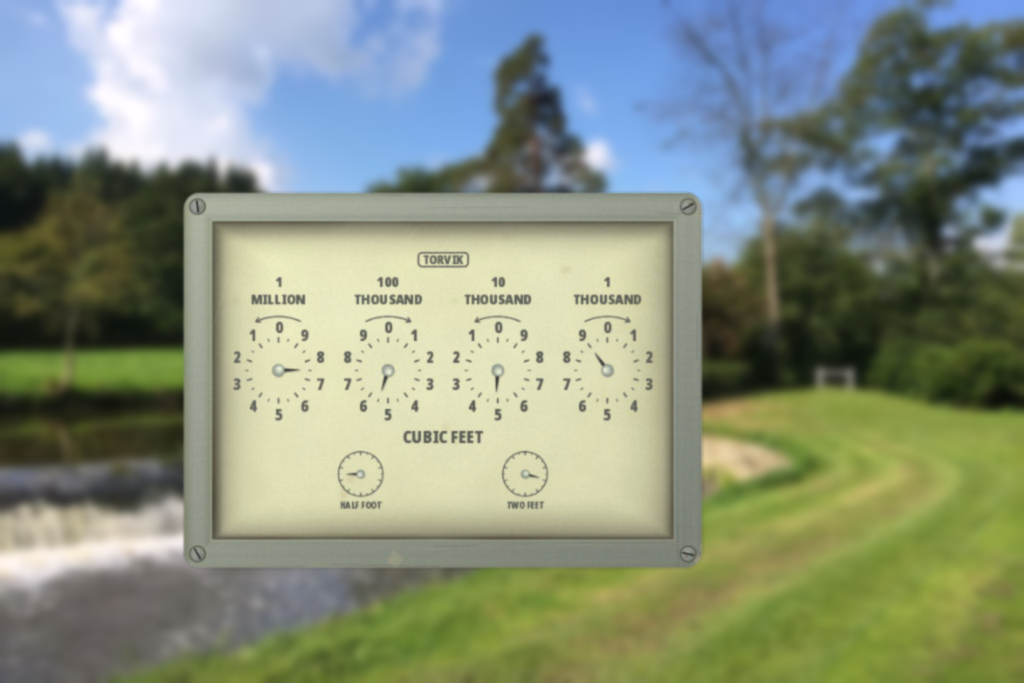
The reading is 754900 ft³
